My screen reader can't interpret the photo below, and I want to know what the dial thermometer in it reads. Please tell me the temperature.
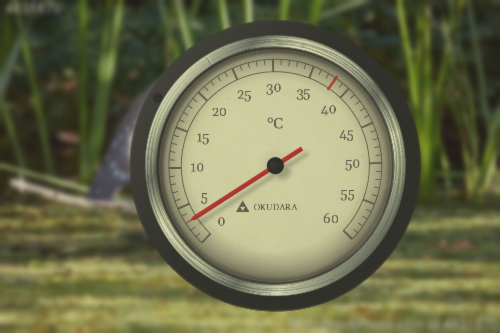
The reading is 3 °C
